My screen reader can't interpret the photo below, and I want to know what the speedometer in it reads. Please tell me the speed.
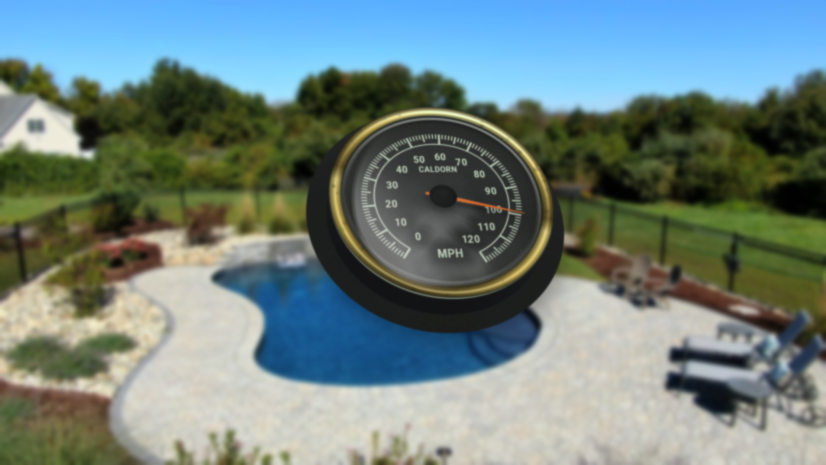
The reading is 100 mph
